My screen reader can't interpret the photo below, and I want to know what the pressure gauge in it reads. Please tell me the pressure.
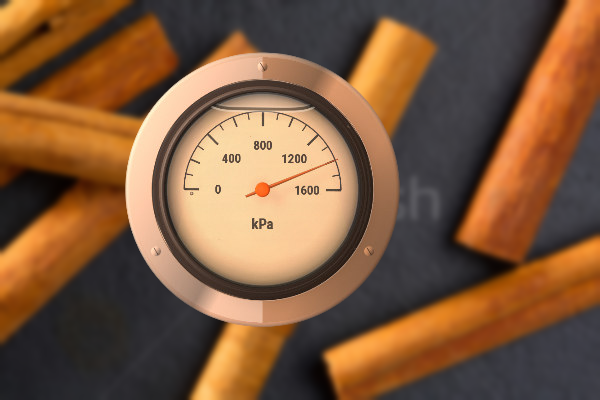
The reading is 1400 kPa
